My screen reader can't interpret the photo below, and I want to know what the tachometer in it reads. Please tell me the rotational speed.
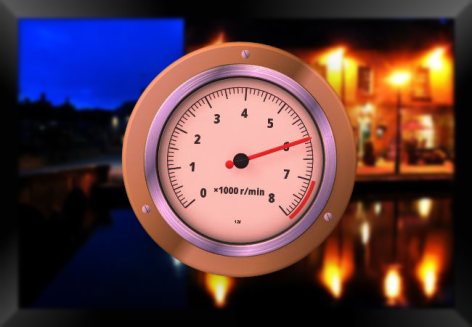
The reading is 6000 rpm
